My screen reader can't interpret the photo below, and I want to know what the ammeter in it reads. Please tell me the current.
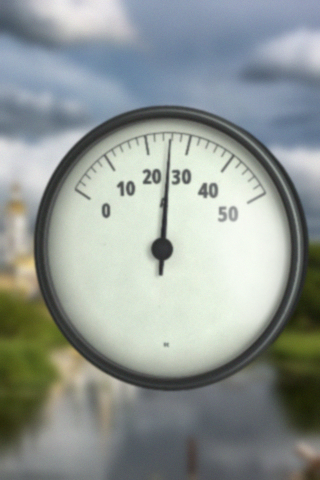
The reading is 26 A
